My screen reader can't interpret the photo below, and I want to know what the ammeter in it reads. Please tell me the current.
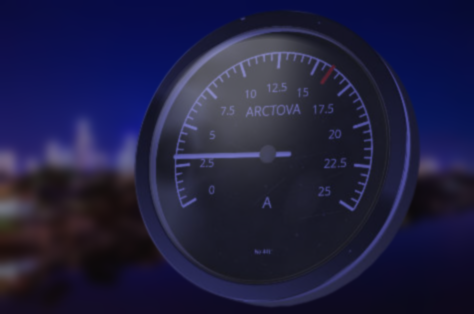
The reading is 3 A
